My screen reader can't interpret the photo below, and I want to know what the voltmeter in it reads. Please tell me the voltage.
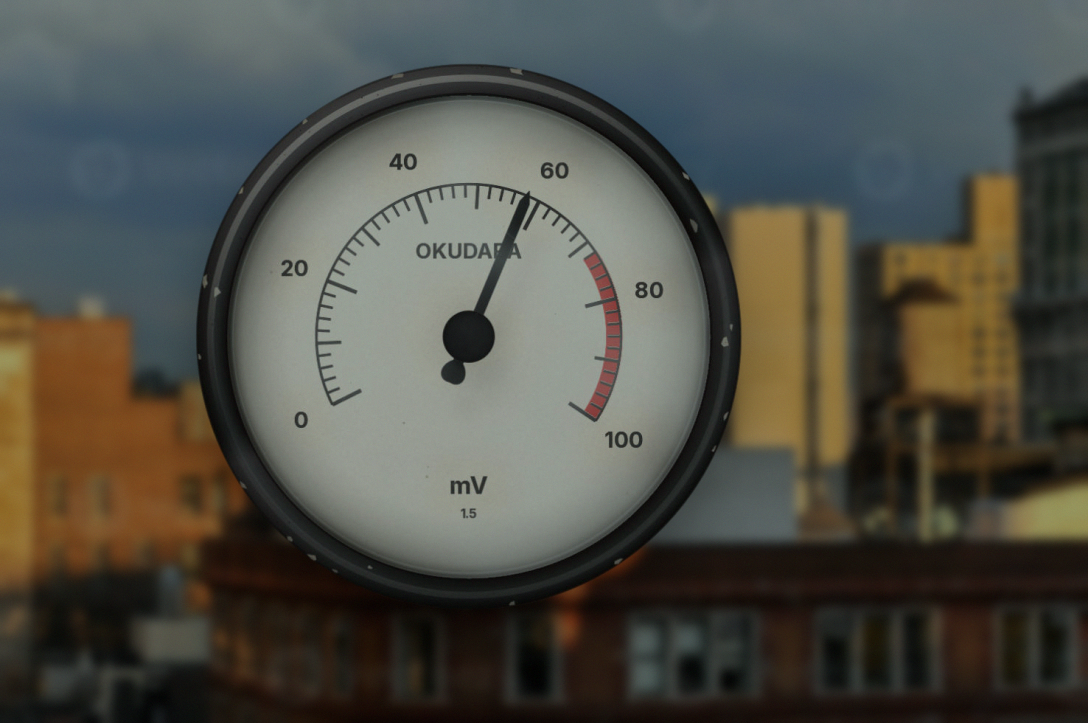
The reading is 58 mV
